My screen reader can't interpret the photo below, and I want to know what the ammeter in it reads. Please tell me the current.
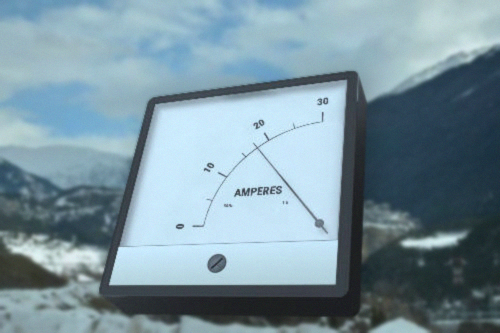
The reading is 17.5 A
